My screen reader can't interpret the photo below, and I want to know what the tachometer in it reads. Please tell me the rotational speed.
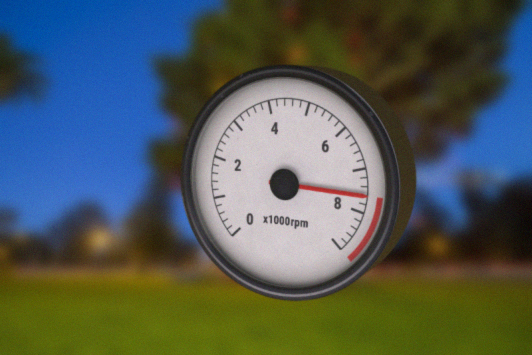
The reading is 7600 rpm
